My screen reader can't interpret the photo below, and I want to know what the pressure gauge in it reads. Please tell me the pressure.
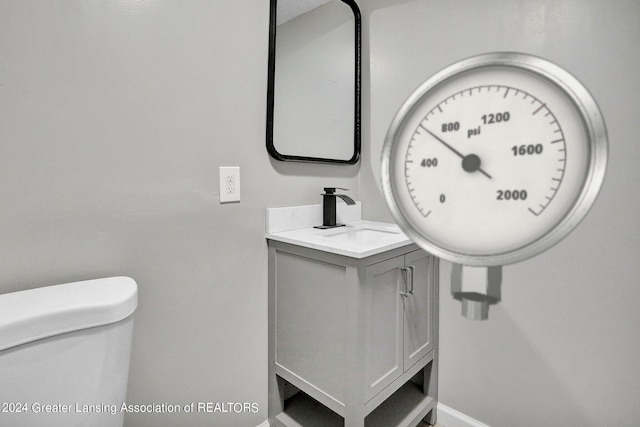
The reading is 650 psi
